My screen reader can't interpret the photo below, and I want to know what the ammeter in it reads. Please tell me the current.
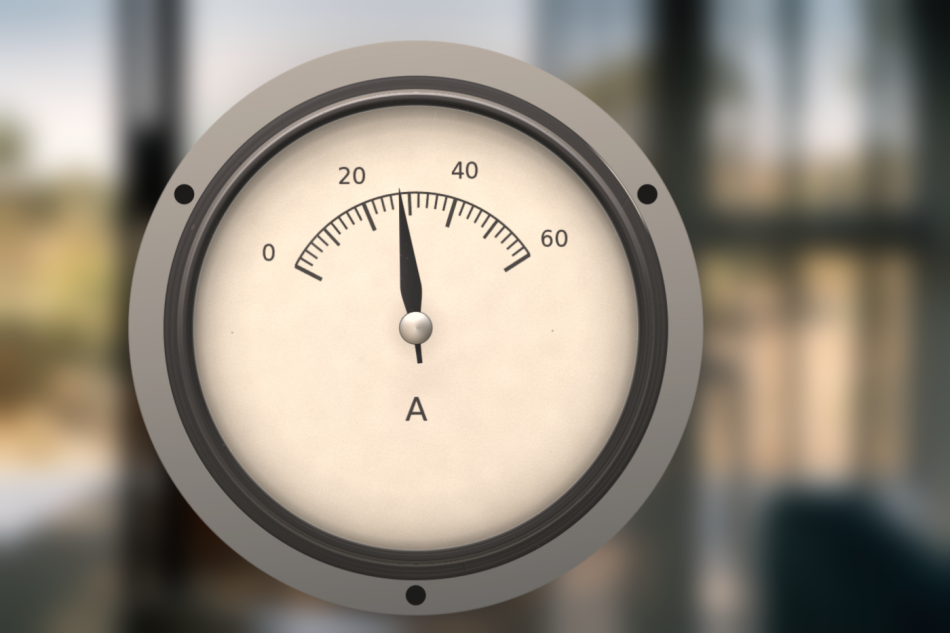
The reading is 28 A
